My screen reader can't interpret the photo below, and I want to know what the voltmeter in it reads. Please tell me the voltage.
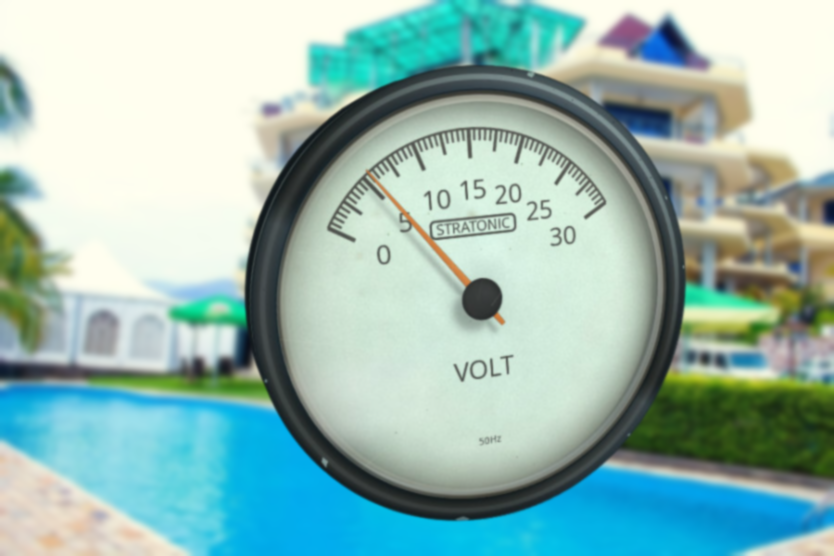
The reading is 5.5 V
